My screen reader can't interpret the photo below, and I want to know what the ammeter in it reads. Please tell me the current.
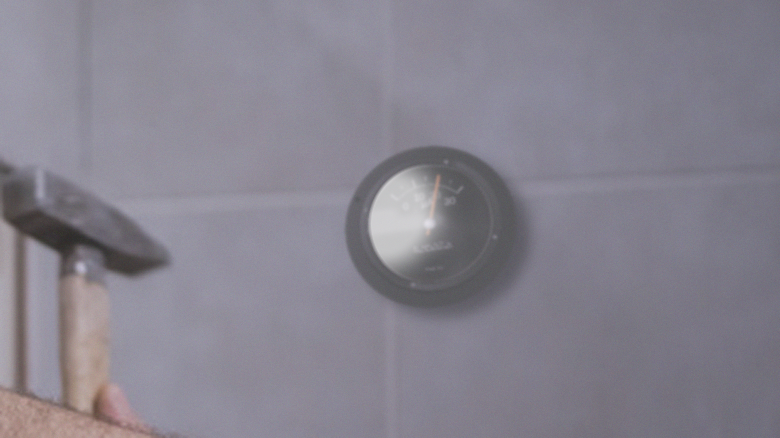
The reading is 20 µA
